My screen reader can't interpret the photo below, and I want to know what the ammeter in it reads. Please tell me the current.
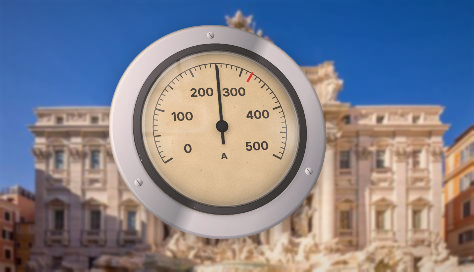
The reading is 250 A
